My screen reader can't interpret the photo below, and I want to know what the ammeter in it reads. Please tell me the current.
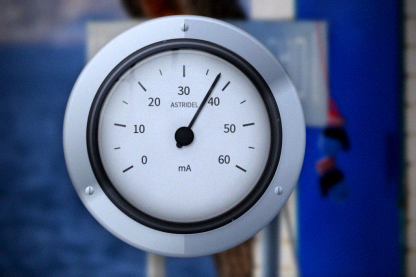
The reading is 37.5 mA
